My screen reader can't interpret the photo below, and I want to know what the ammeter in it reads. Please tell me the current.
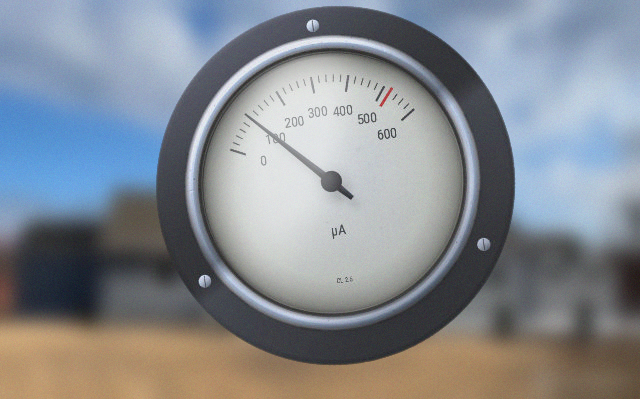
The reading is 100 µA
